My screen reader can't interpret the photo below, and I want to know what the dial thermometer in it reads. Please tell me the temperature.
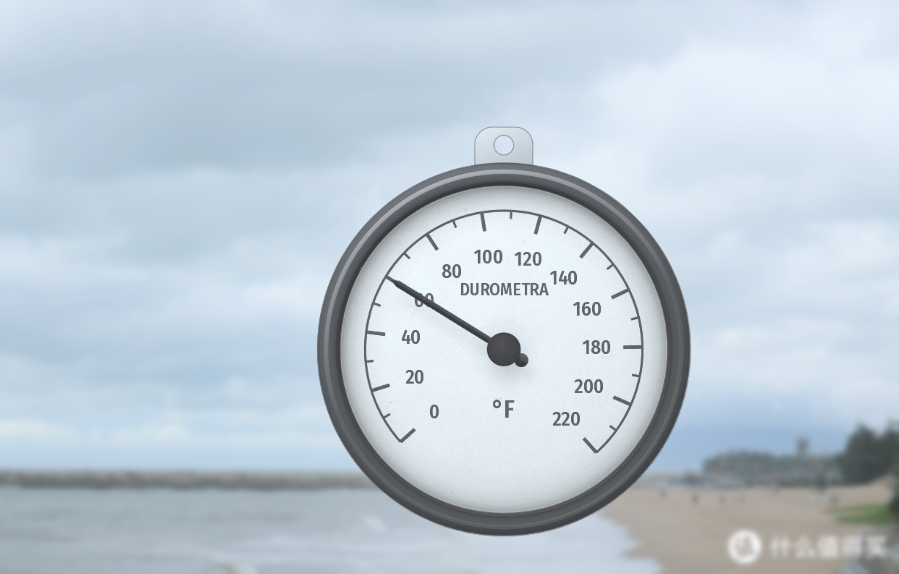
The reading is 60 °F
